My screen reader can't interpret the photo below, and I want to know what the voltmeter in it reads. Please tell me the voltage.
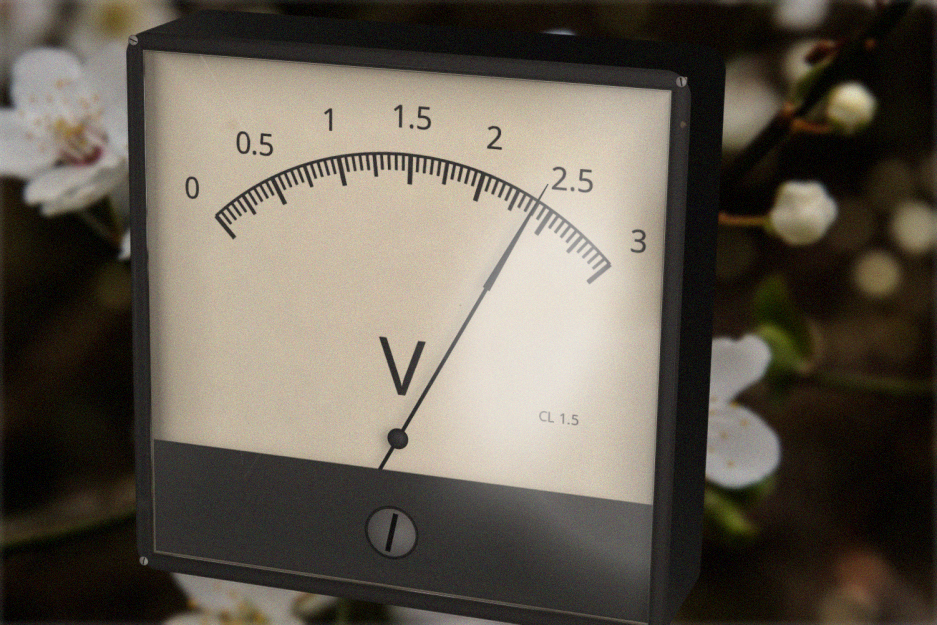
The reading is 2.4 V
